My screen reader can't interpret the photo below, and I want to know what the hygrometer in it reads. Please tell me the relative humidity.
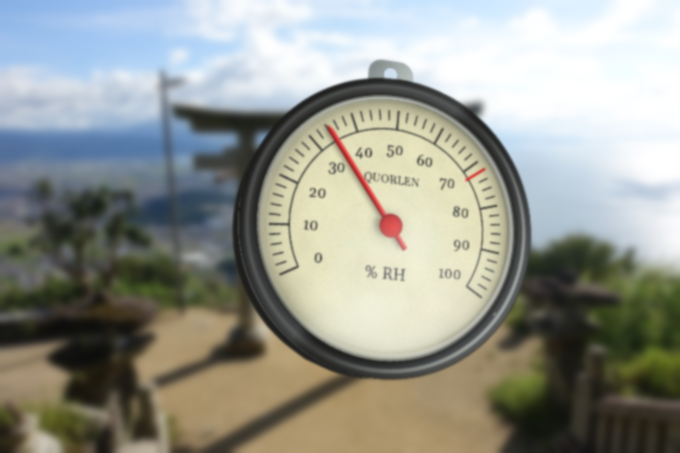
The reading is 34 %
